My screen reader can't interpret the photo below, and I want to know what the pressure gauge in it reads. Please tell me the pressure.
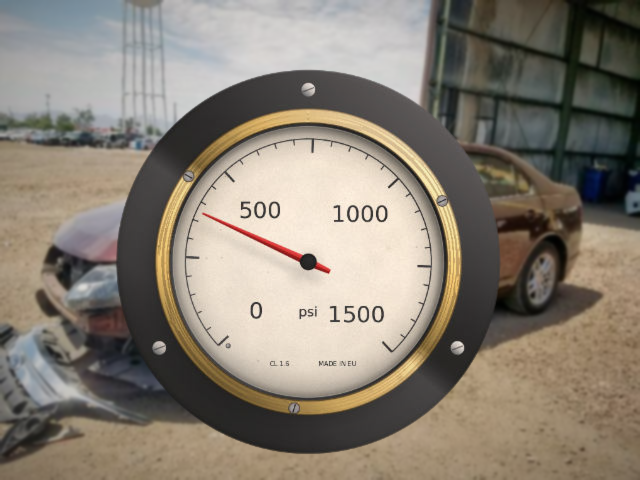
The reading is 375 psi
